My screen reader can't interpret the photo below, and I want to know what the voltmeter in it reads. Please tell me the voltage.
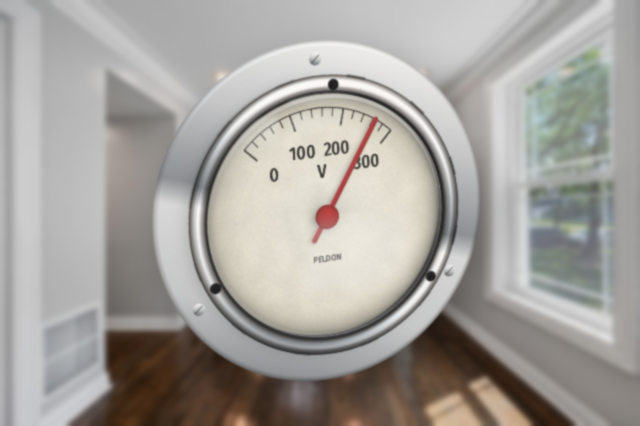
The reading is 260 V
